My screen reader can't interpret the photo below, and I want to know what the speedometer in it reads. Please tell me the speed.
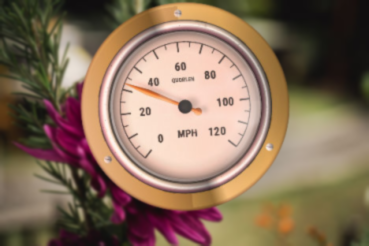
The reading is 32.5 mph
